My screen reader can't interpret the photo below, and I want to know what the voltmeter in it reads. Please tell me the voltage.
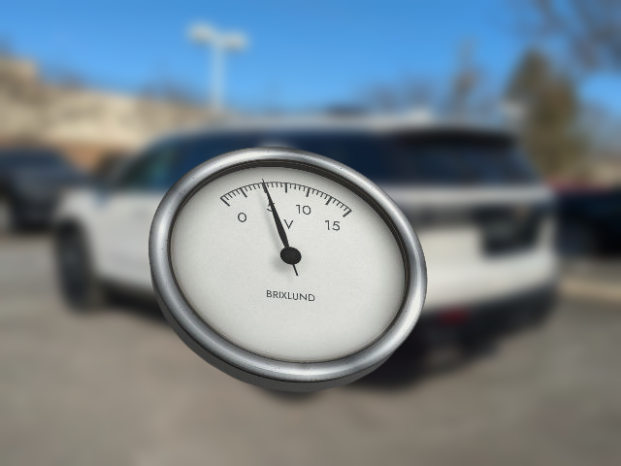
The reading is 5 V
